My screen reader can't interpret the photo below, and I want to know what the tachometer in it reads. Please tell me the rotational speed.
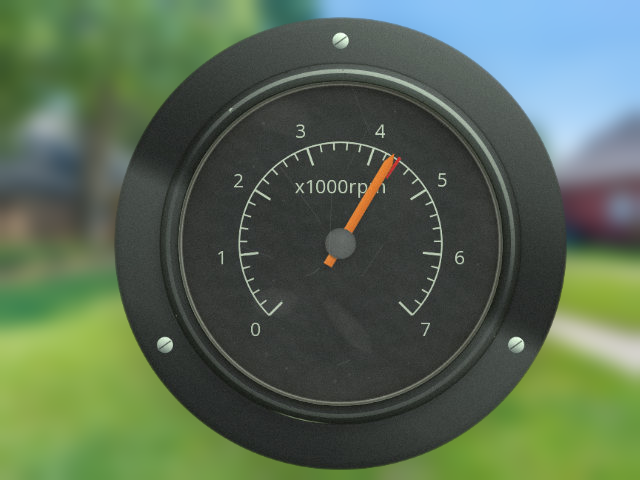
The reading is 4300 rpm
